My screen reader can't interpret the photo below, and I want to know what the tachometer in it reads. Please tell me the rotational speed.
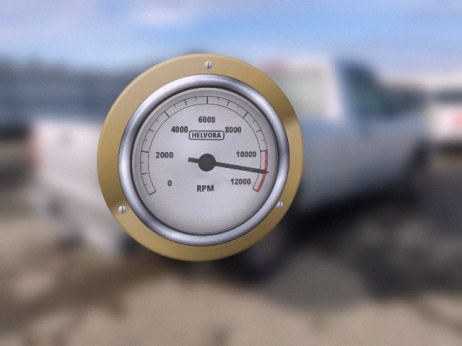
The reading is 11000 rpm
